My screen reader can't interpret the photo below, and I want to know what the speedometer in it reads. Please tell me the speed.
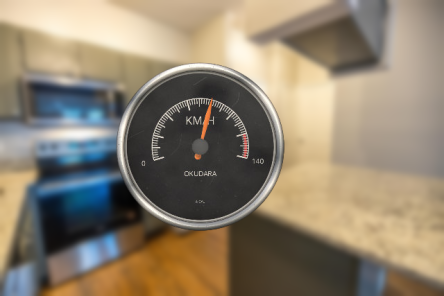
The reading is 80 km/h
